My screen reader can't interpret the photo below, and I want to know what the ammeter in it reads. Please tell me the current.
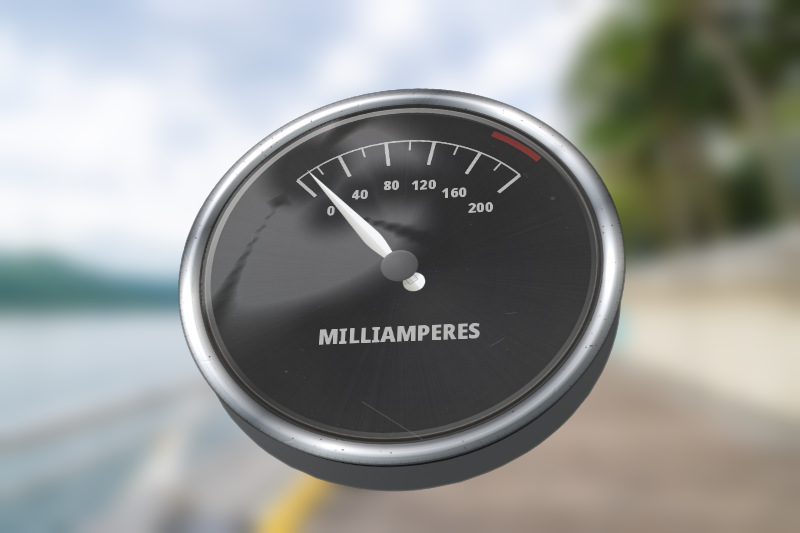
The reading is 10 mA
